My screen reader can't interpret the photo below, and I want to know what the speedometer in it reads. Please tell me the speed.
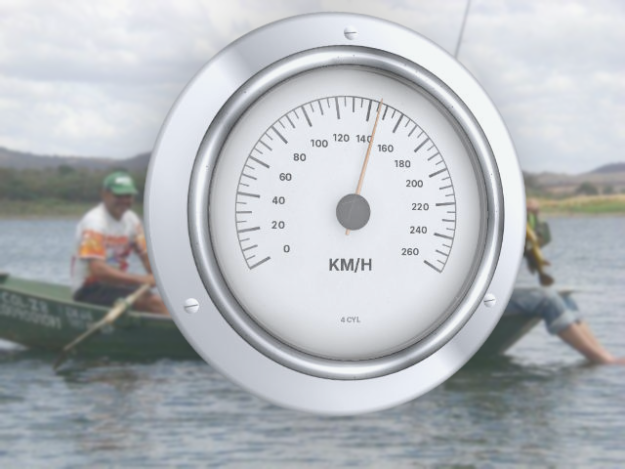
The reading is 145 km/h
